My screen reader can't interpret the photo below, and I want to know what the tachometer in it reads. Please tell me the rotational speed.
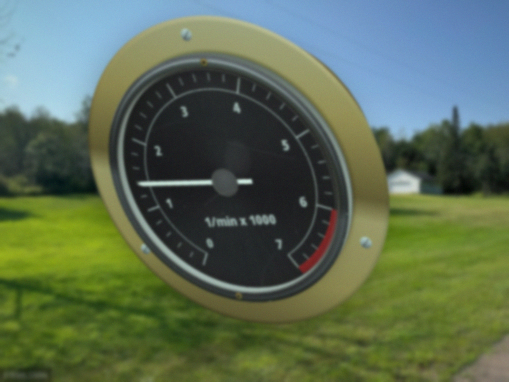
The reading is 1400 rpm
